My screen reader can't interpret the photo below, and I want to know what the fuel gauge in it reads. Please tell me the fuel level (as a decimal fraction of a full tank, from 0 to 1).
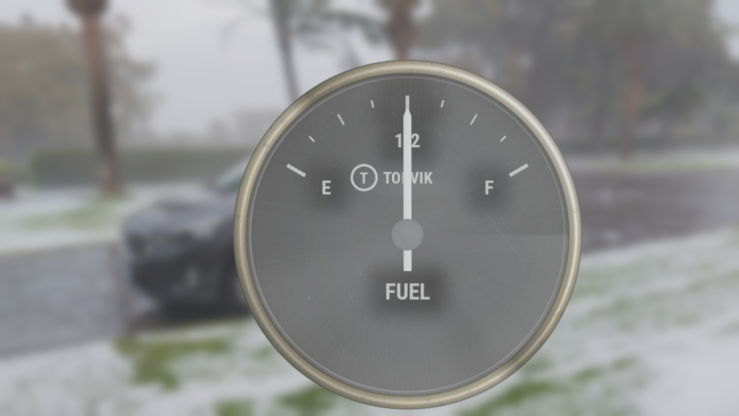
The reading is 0.5
